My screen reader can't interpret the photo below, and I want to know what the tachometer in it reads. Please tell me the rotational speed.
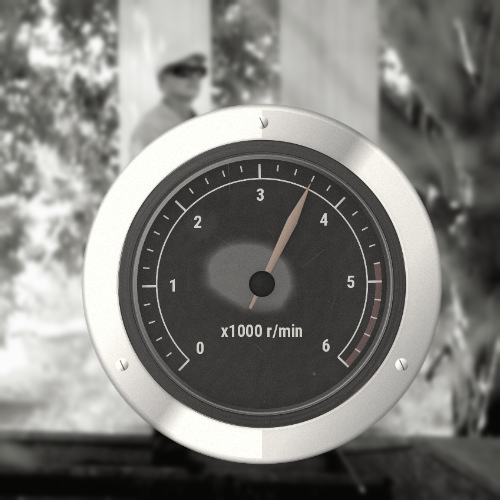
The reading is 3600 rpm
